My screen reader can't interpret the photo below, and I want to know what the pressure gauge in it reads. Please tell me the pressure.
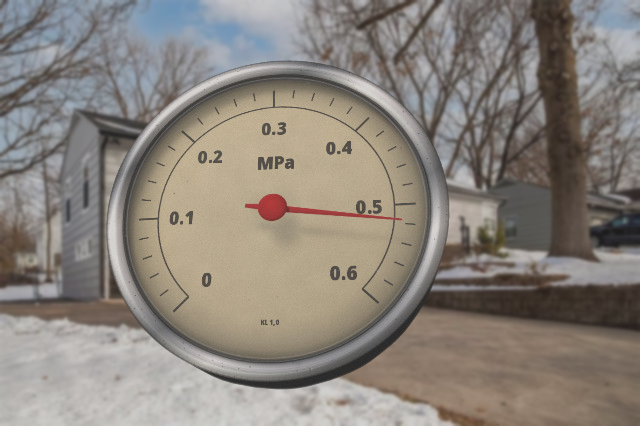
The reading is 0.52 MPa
